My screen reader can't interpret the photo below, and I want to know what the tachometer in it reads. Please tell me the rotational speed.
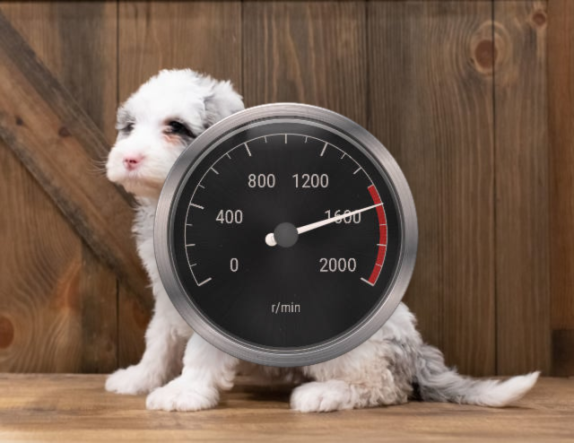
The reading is 1600 rpm
